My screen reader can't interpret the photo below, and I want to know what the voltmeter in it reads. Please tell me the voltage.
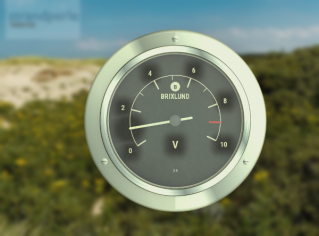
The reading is 1 V
